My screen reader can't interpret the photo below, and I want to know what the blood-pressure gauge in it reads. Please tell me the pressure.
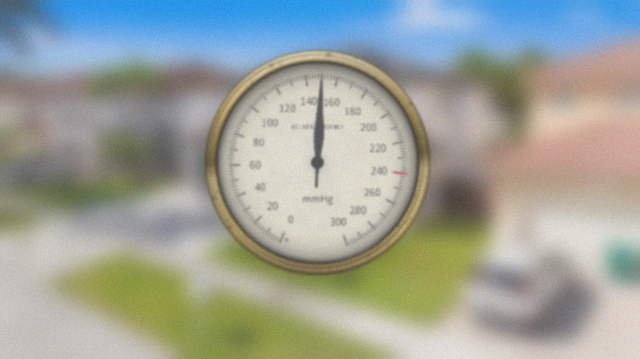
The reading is 150 mmHg
